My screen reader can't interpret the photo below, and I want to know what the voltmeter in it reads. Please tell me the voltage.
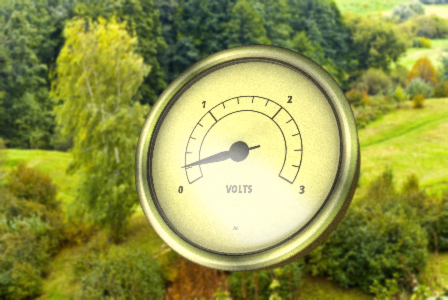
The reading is 0.2 V
